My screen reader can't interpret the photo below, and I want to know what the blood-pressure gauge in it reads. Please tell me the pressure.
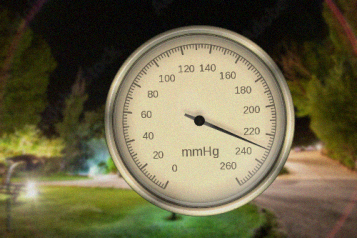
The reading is 230 mmHg
